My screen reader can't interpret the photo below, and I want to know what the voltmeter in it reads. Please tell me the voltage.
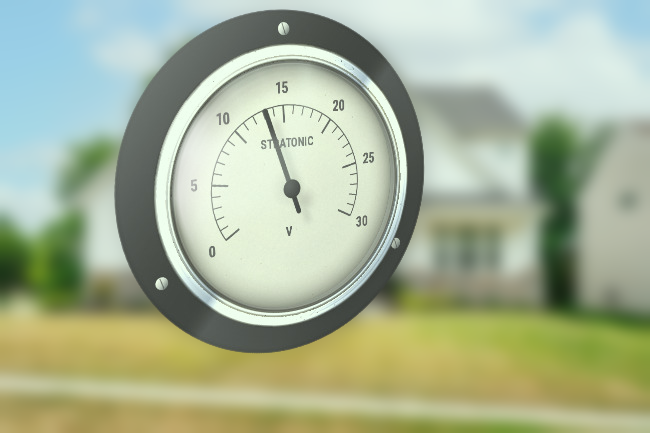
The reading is 13 V
